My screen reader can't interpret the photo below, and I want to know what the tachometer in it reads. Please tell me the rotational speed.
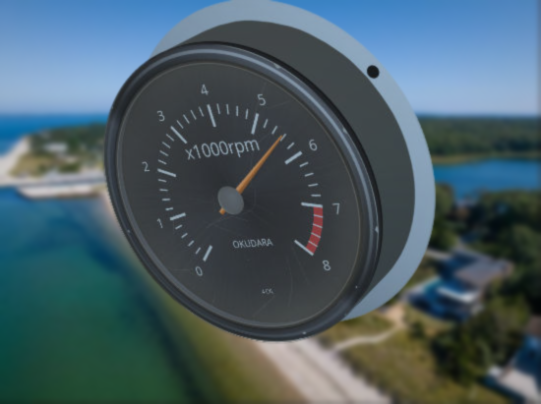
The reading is 5600 rpm
